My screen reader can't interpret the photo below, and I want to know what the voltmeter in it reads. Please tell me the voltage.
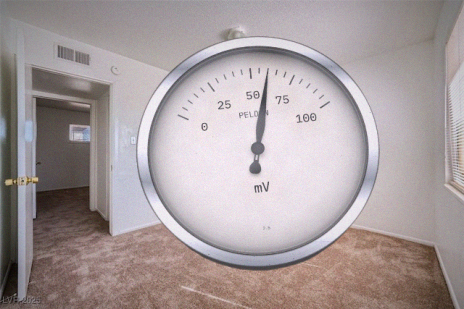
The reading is 60 mV
